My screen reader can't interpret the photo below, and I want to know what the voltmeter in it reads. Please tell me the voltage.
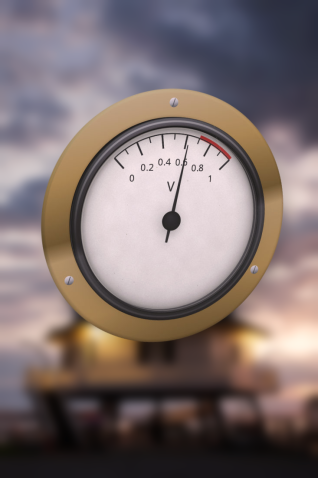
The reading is 0.6 V
